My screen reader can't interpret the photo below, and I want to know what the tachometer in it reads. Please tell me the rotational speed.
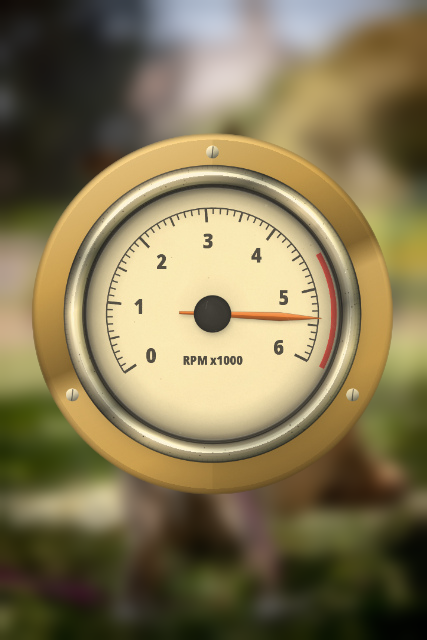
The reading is 5400 rpm
